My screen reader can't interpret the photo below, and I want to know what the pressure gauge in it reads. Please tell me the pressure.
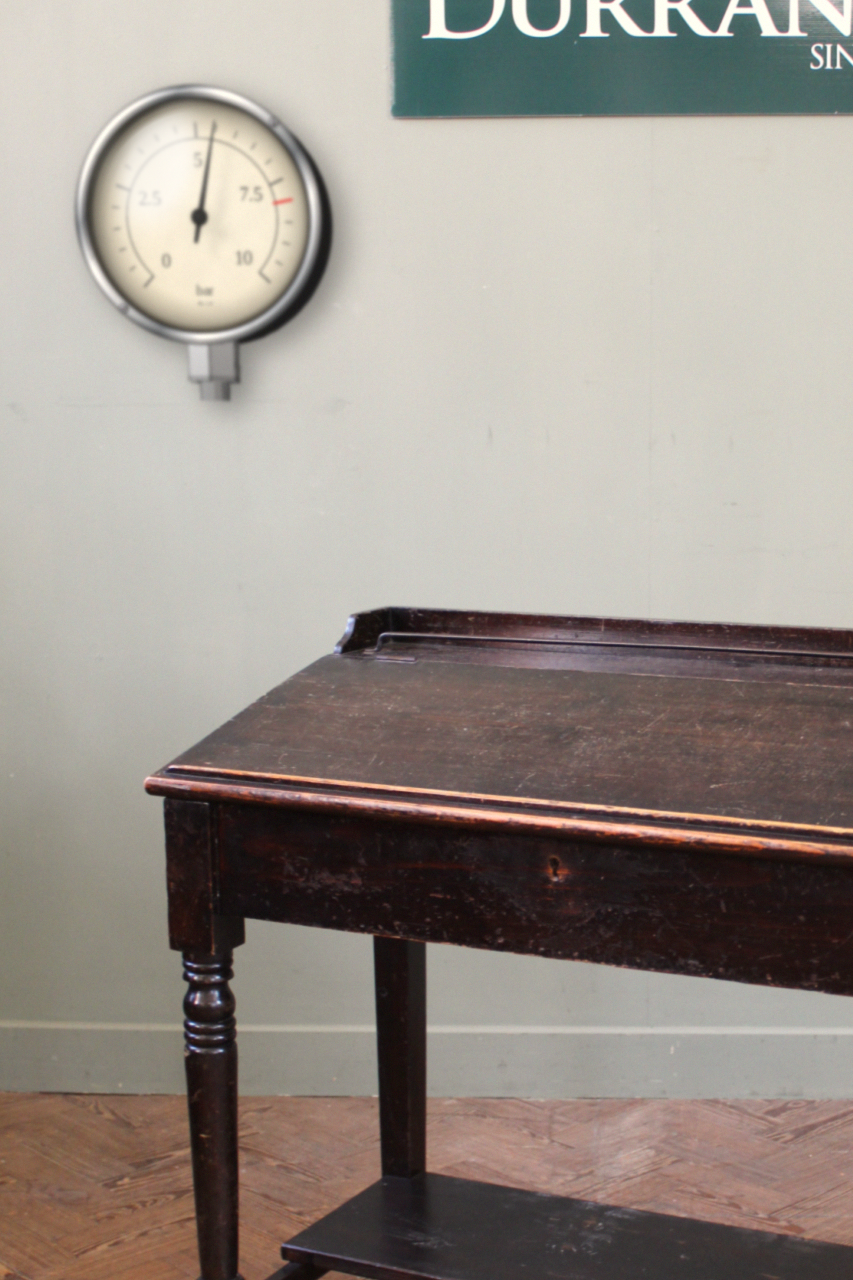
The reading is 5.5 bar
